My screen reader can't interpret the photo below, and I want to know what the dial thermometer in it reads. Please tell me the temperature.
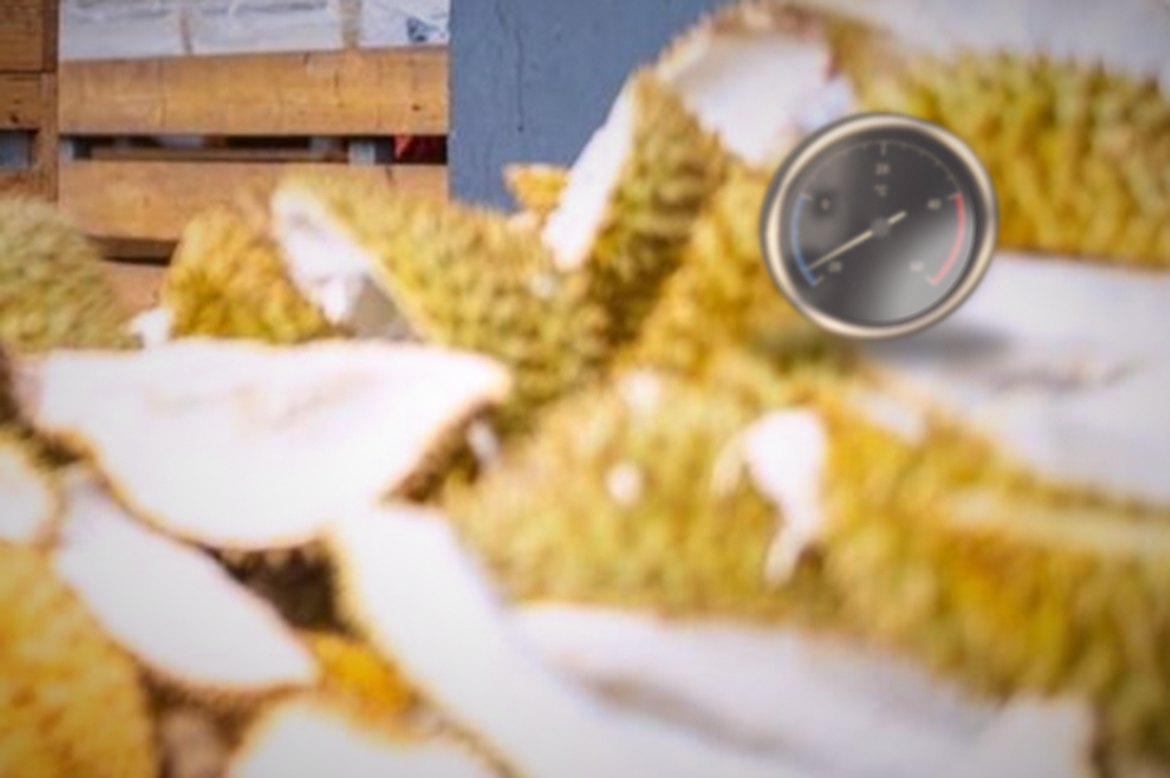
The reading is -16 °C
